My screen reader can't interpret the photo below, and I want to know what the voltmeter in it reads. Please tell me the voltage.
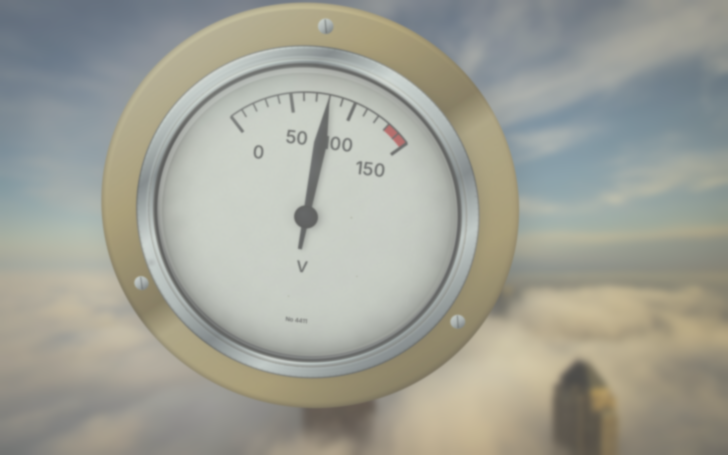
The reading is 80 V
